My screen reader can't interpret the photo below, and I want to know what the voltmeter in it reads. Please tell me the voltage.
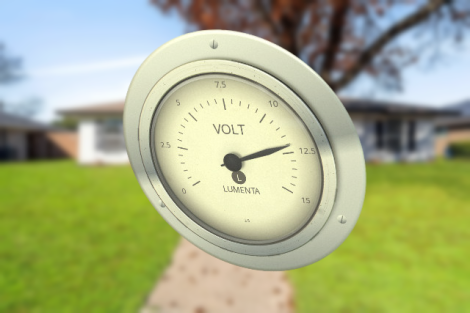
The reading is 12 V
